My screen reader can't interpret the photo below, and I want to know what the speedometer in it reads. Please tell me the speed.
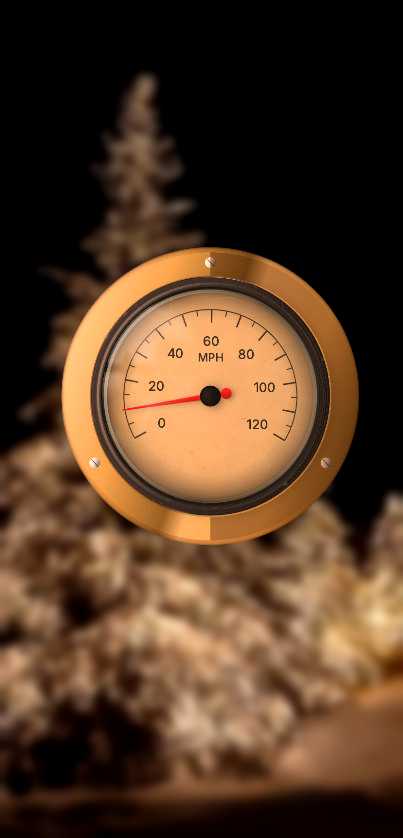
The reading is 10 mph
